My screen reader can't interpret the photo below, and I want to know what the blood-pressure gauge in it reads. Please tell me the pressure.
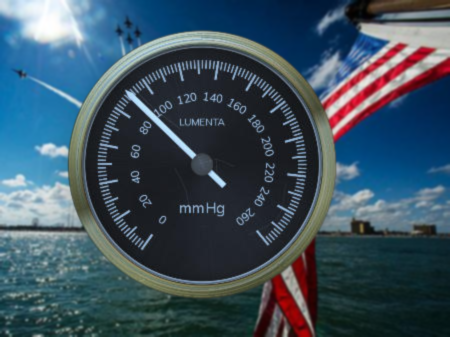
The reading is 90 mmHg
